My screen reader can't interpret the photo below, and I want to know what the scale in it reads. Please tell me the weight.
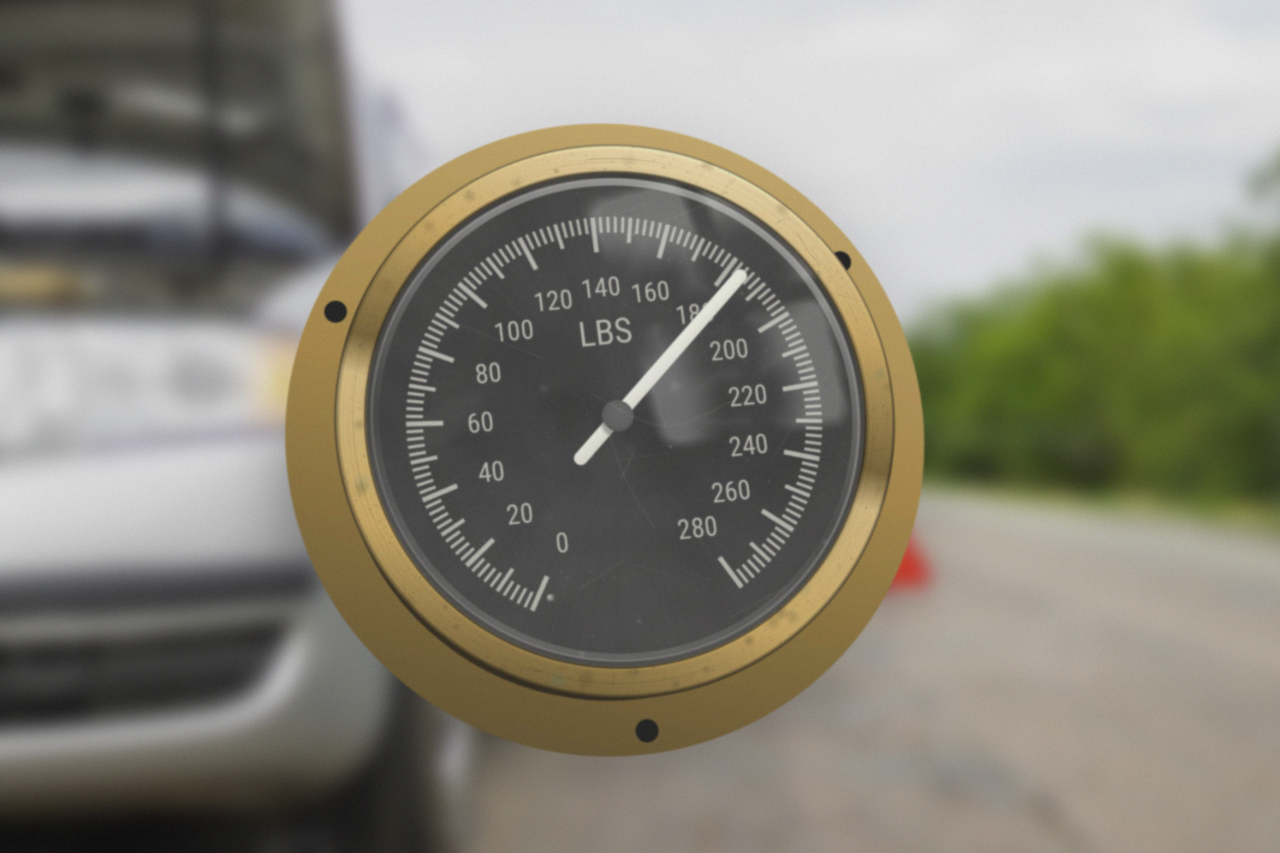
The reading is 184 lb
